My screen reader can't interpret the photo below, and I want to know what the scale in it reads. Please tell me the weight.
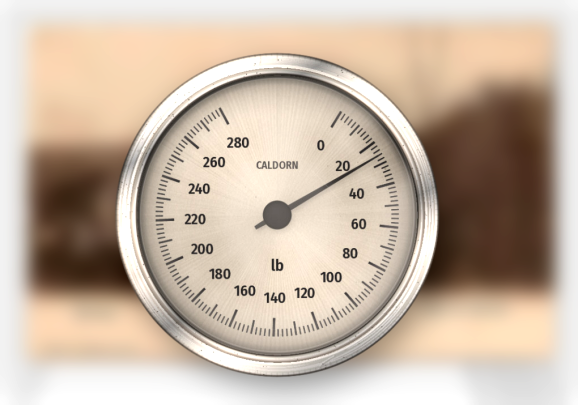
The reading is 26 lb
